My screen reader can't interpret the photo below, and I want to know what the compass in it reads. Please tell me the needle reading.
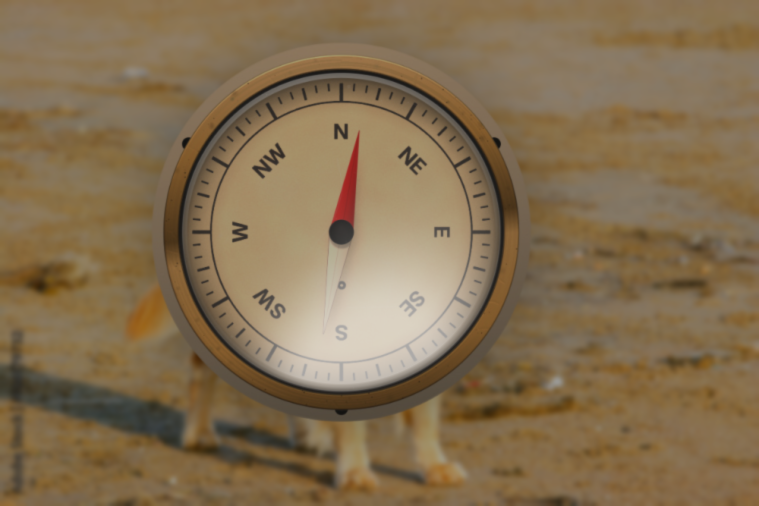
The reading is 10 °
